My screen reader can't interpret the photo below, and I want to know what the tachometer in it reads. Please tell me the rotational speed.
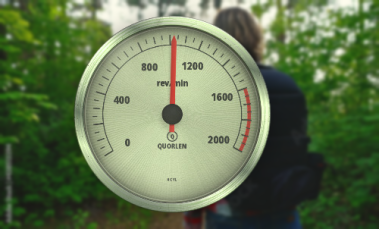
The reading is 1025 rpm
